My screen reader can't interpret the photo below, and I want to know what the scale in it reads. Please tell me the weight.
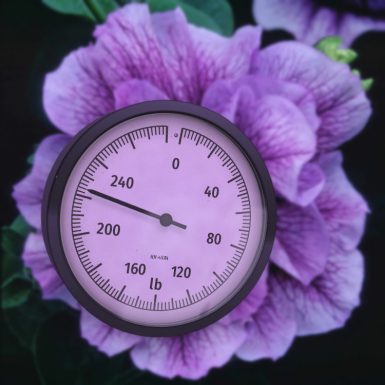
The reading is 224 lb
